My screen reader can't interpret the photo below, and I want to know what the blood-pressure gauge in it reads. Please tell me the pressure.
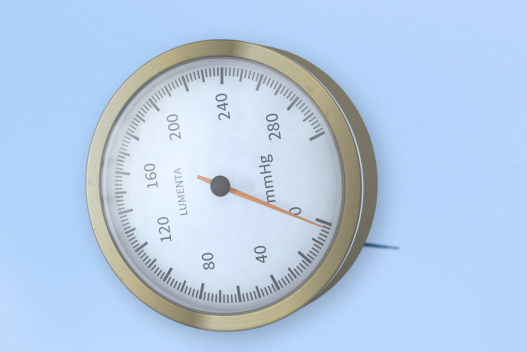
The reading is 2 mmHg
